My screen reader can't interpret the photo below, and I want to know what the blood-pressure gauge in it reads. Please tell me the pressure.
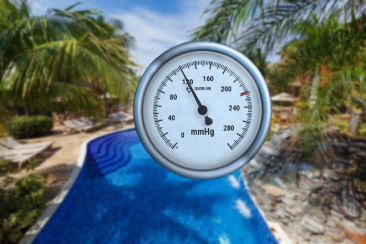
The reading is 120 mmHg
